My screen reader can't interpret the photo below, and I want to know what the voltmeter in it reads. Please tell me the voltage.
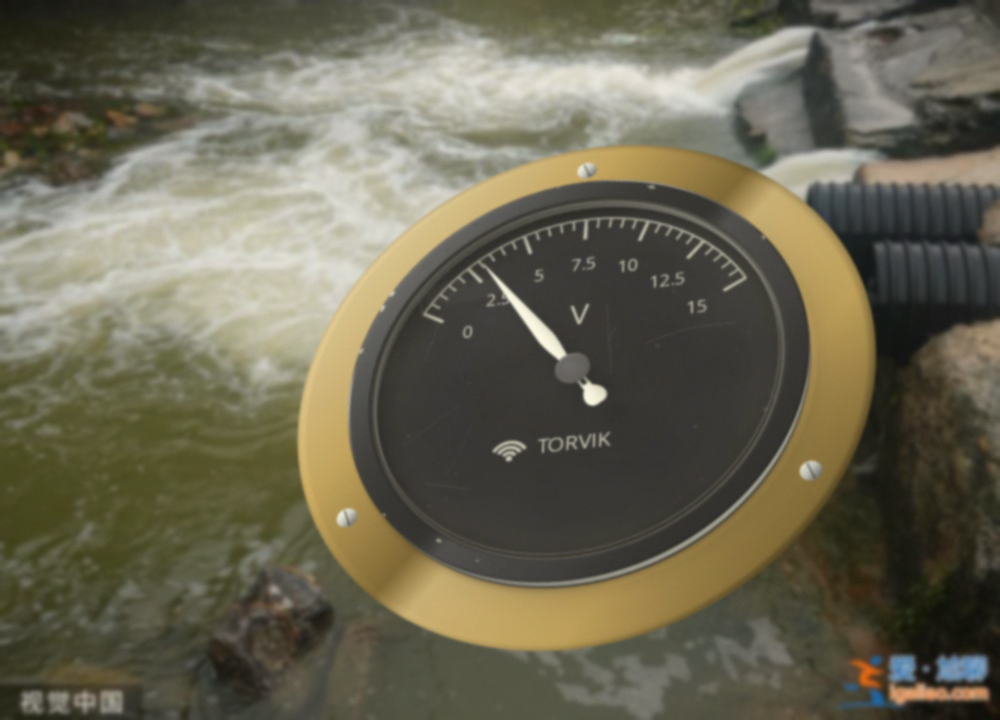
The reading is 3 V
